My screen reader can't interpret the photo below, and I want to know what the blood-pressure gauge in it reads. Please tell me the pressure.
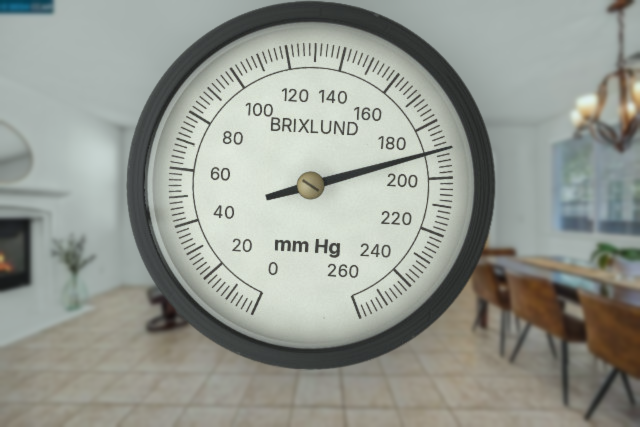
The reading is 190 mmHg
